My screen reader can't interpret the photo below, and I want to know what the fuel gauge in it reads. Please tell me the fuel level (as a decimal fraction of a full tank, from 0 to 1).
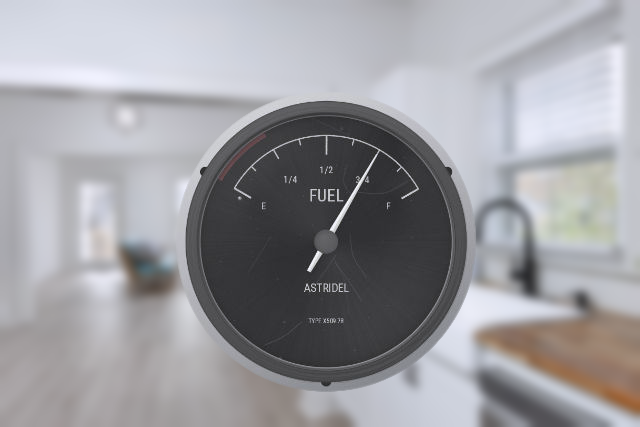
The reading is 0.75
